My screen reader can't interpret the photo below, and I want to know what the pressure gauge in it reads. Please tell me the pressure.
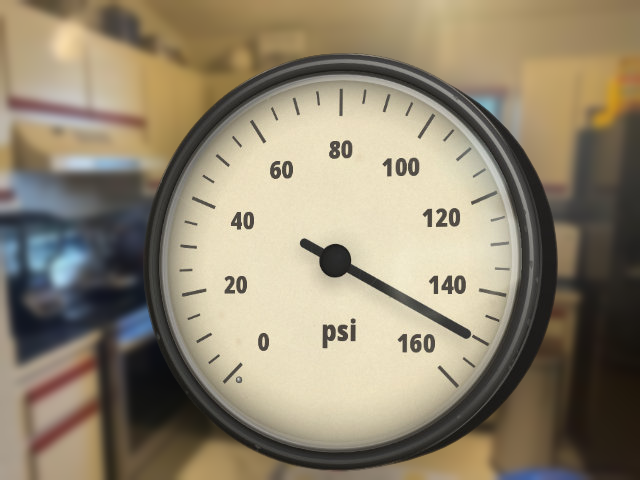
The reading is 150 psi
